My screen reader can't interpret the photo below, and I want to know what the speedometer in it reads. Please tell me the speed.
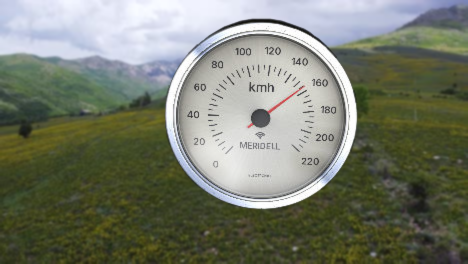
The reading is 155 km/h
